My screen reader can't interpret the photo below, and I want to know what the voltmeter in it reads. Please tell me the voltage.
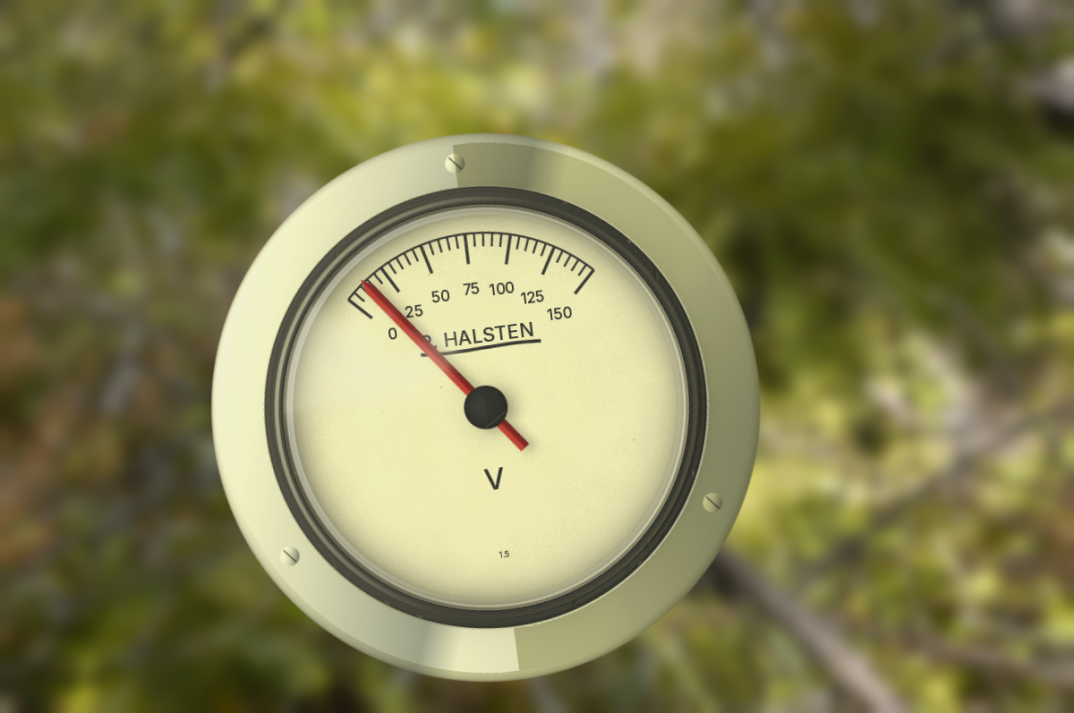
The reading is 12.5 V
